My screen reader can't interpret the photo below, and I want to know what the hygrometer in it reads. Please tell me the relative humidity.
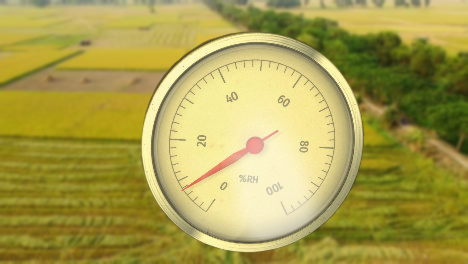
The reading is 8 %
